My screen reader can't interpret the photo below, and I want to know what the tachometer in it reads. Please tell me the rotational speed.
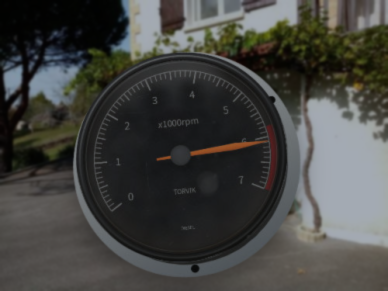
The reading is 6100 rpm
